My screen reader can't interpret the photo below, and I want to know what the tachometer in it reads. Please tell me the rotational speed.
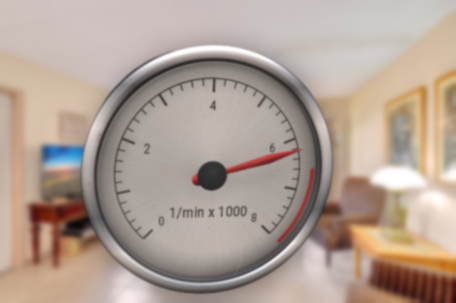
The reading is 6200 rpm
